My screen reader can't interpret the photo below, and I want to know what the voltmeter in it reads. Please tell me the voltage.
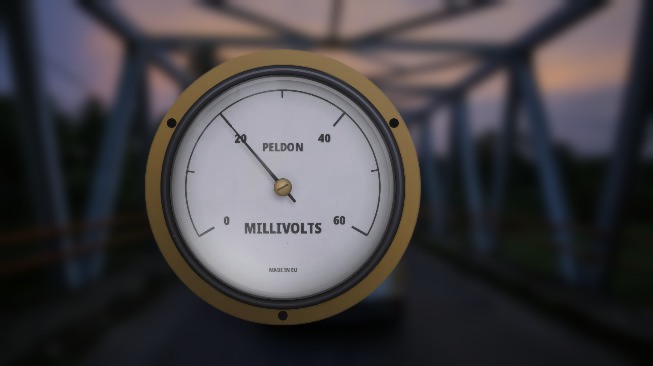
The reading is 20 mV
